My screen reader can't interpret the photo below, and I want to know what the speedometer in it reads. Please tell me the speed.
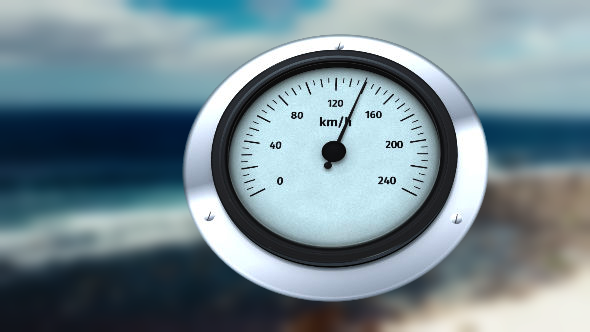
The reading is 140 km/h
